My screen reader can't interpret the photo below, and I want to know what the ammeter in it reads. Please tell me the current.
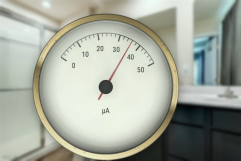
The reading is 36 µA
